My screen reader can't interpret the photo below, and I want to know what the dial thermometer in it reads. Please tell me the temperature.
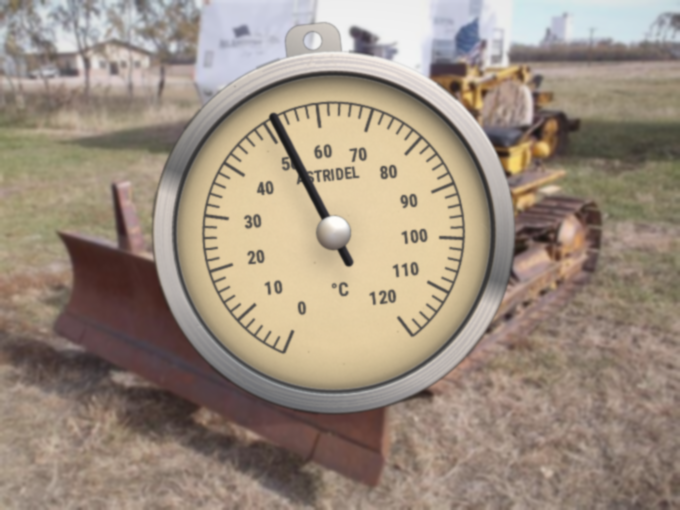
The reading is 52 °C
